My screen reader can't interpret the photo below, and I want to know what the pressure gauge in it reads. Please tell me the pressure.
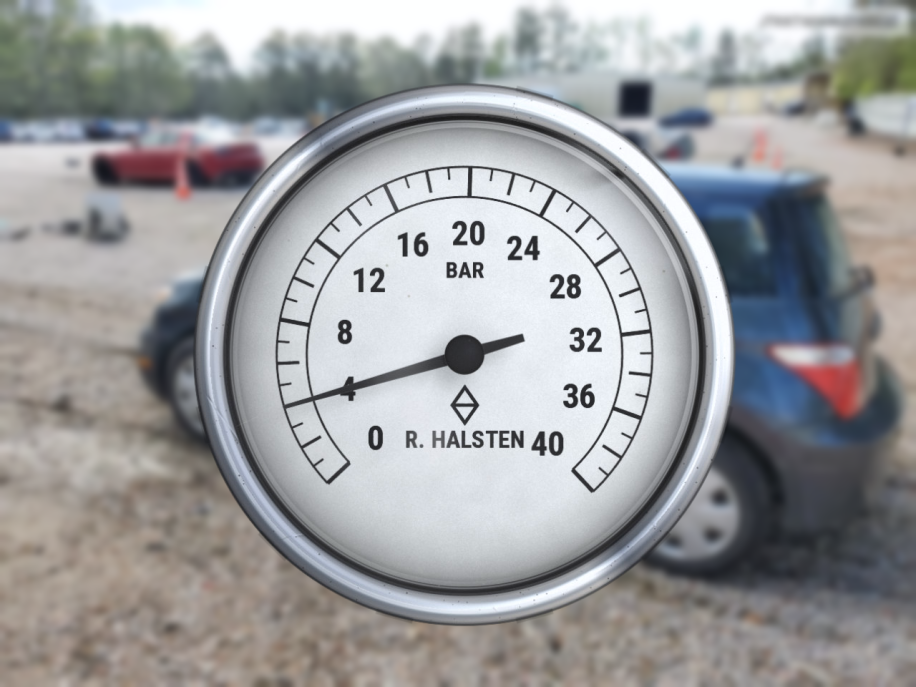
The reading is 4 bar
